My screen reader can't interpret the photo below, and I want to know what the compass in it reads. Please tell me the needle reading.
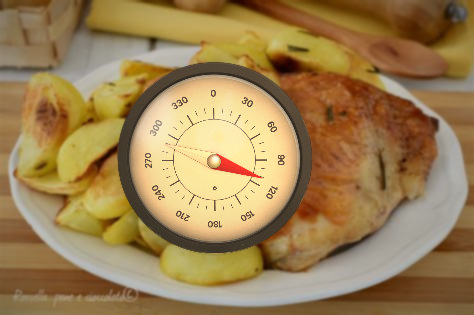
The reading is 110 °
